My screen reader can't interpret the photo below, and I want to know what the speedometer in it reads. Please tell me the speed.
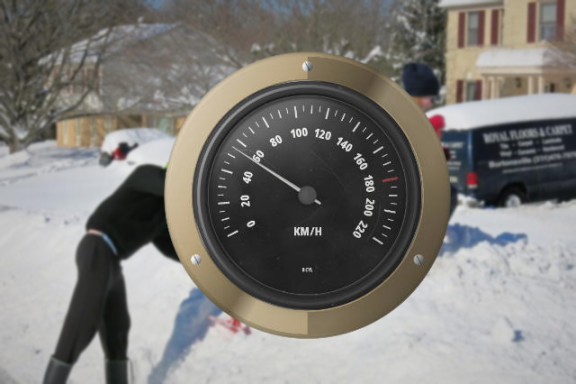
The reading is 55 km/h
